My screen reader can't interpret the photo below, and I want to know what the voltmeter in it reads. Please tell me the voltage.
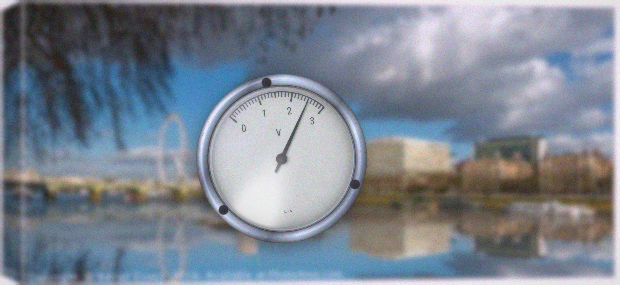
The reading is 2.5 V
